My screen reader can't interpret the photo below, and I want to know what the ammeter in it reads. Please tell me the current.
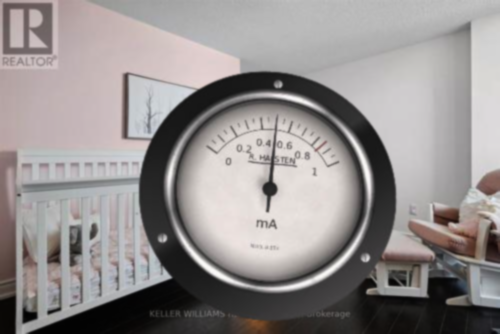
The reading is 0.5 mA
